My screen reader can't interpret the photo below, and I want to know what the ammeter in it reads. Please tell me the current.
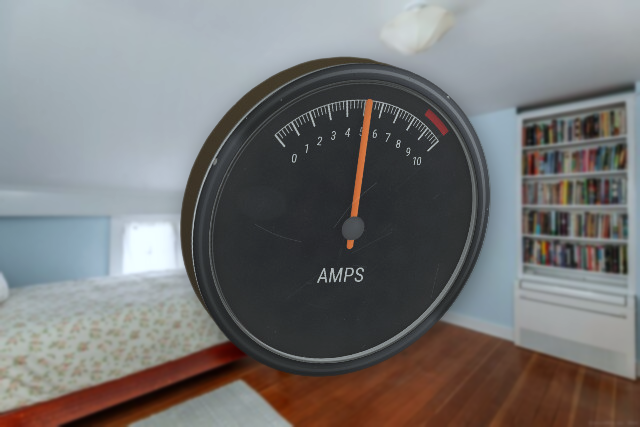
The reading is 5 A
